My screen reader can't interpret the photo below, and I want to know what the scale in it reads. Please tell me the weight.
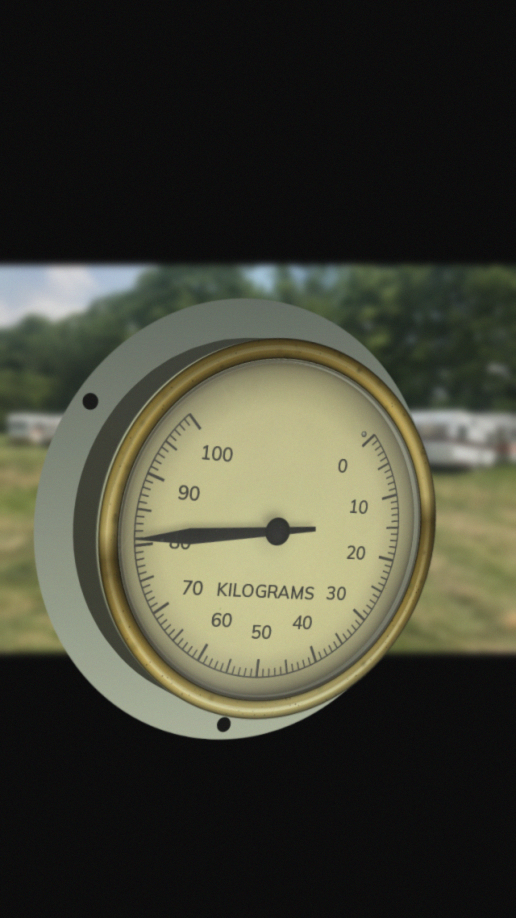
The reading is 81 kg
